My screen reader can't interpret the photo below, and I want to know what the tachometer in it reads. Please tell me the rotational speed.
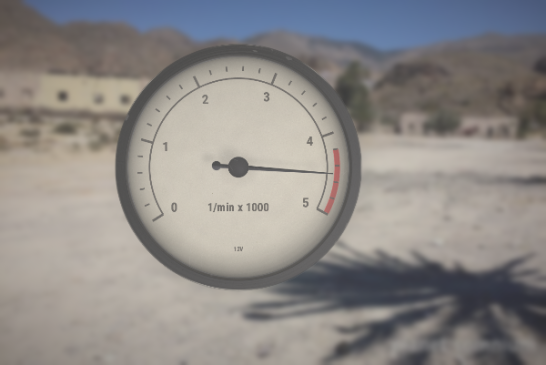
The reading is 4500 rpm
